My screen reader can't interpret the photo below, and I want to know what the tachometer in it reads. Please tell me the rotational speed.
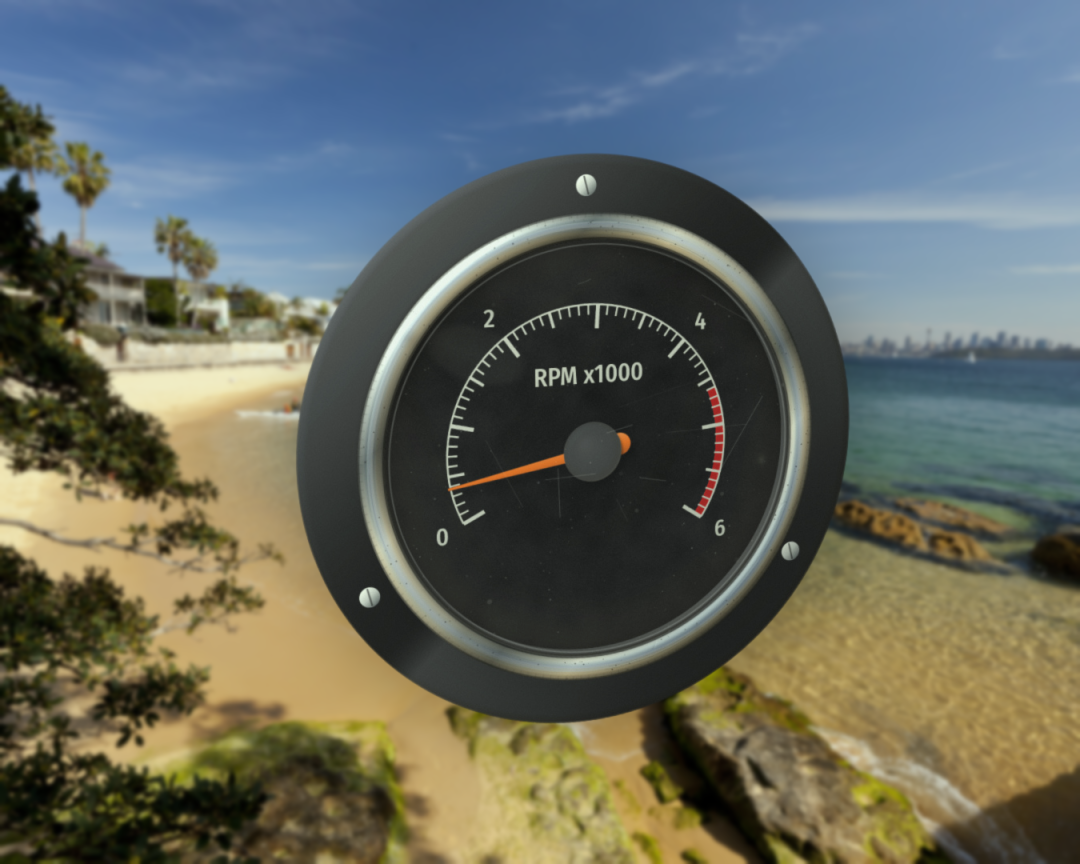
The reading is 400 rpm
